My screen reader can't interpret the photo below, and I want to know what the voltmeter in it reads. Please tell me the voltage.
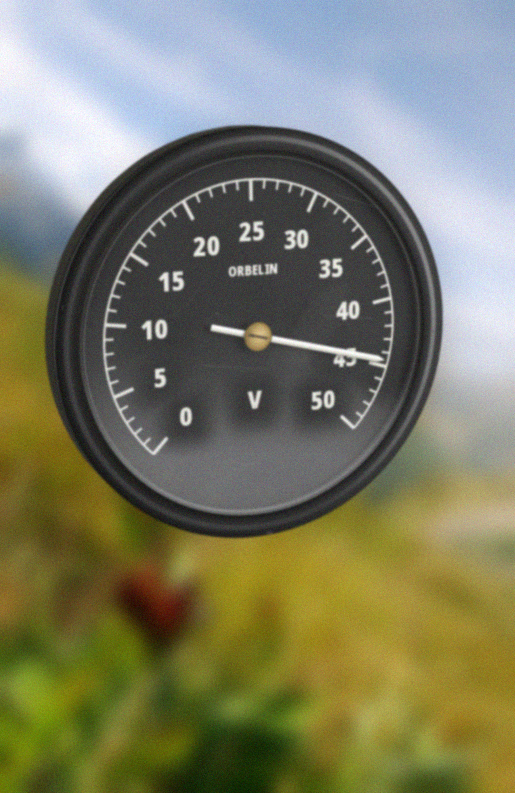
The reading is 44.5 V
